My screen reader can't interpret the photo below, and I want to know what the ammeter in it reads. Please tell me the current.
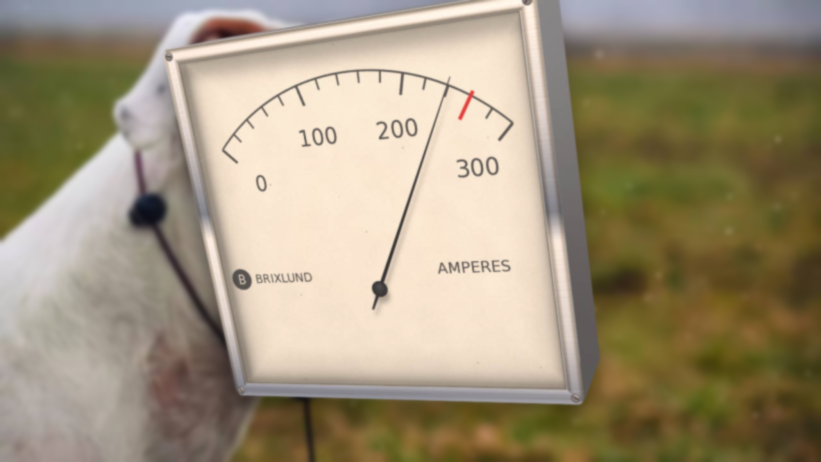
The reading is 240 A
